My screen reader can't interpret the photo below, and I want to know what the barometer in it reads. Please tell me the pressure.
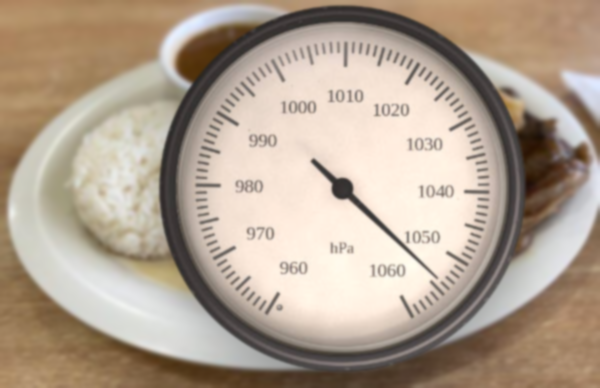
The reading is 1054 hPa
